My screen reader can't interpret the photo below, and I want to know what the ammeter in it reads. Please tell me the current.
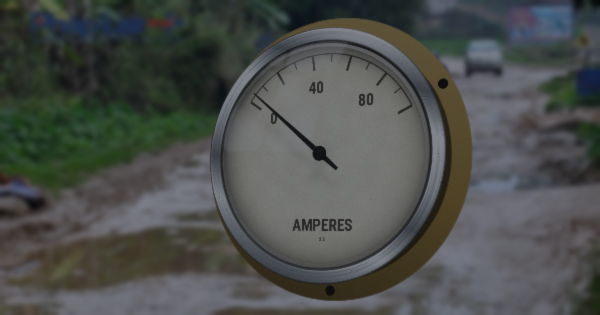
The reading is 5 A
